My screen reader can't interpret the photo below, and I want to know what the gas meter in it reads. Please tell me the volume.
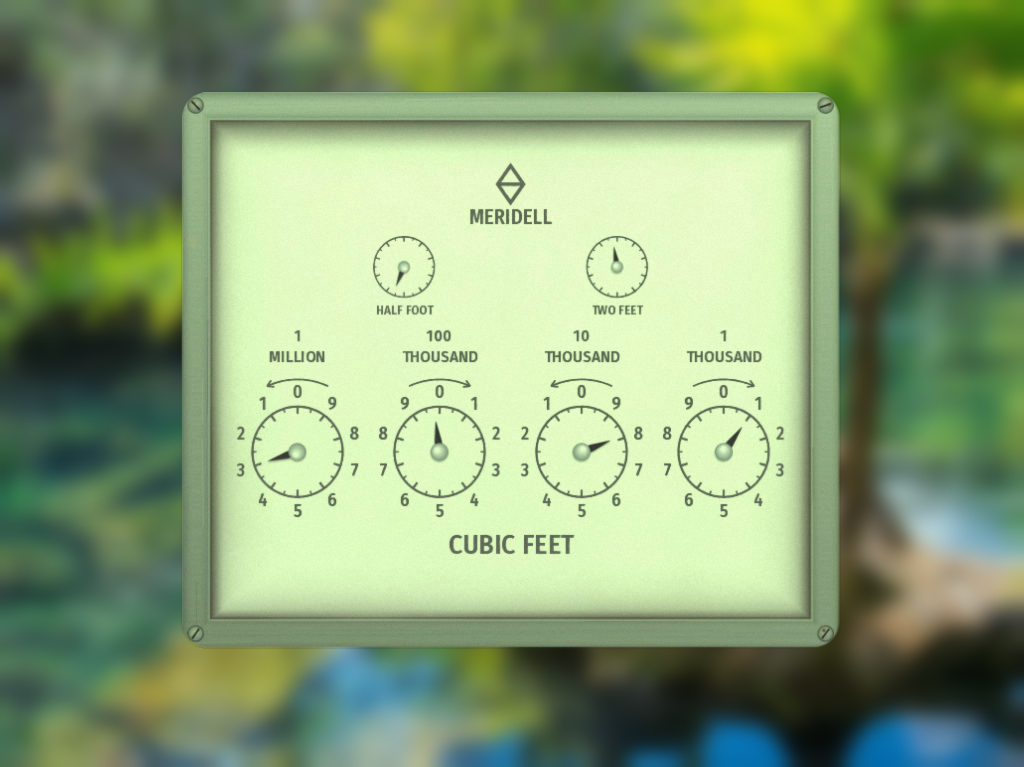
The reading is 298100 ft³
